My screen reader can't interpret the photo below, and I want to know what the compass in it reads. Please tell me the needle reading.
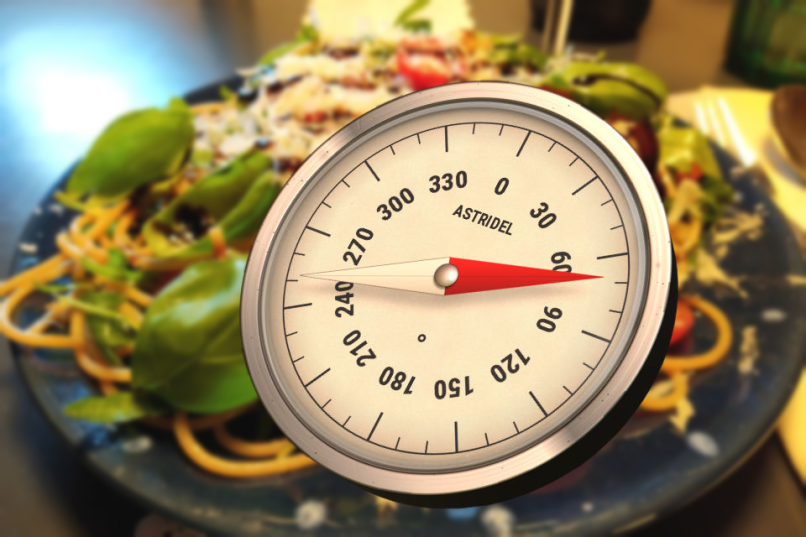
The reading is 70 °
